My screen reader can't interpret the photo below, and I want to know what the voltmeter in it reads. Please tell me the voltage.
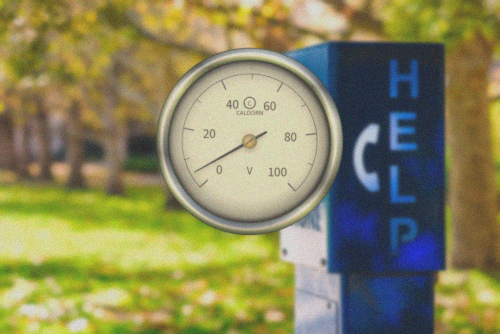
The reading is 5 V
